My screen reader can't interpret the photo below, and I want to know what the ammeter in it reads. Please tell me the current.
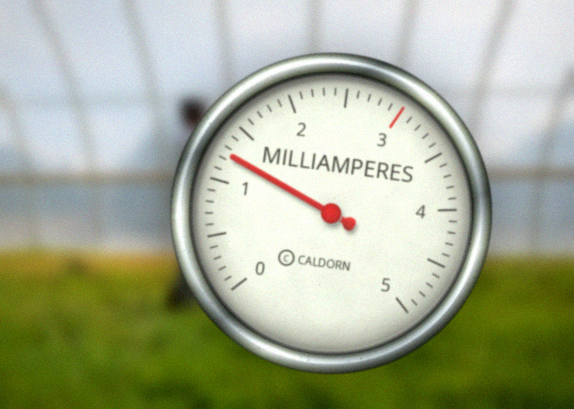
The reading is 1.25 mA
